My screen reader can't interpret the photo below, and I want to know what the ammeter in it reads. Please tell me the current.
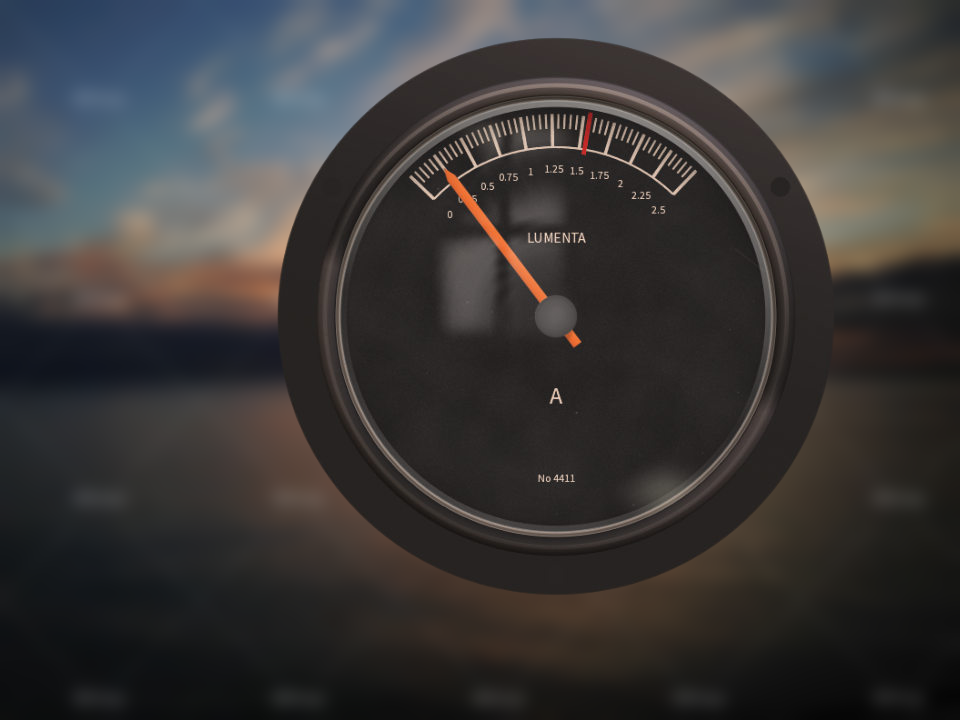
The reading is 0.25 A
